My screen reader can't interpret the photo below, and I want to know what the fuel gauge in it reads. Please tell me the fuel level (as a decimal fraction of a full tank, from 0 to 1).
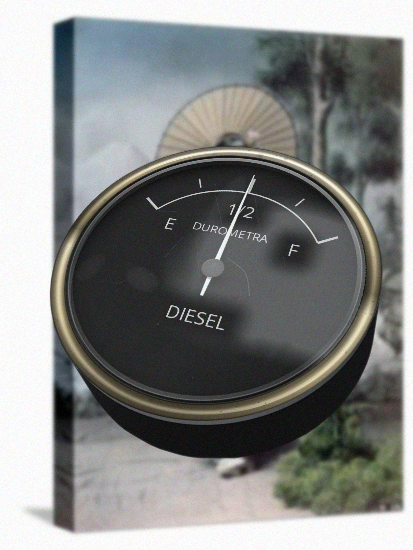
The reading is 0.5
